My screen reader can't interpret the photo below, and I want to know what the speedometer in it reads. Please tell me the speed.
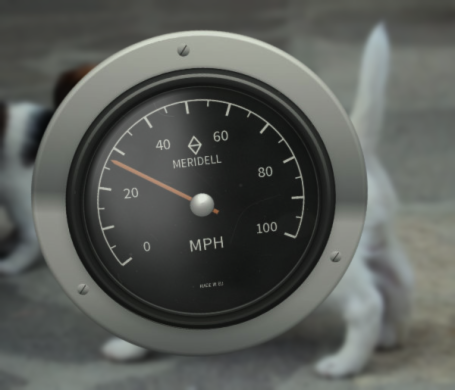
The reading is 27.5 mph
